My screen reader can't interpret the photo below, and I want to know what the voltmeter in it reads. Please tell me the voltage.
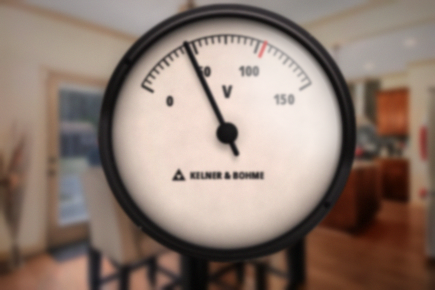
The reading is 45 V
